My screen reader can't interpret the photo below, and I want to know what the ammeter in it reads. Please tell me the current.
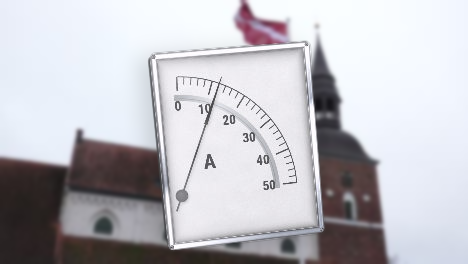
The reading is 12 A
